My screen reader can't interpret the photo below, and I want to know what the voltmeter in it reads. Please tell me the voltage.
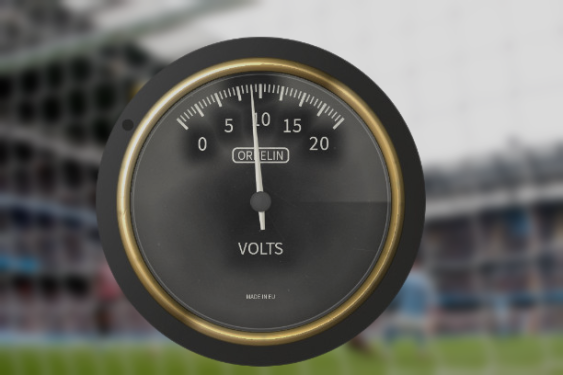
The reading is 9 V
